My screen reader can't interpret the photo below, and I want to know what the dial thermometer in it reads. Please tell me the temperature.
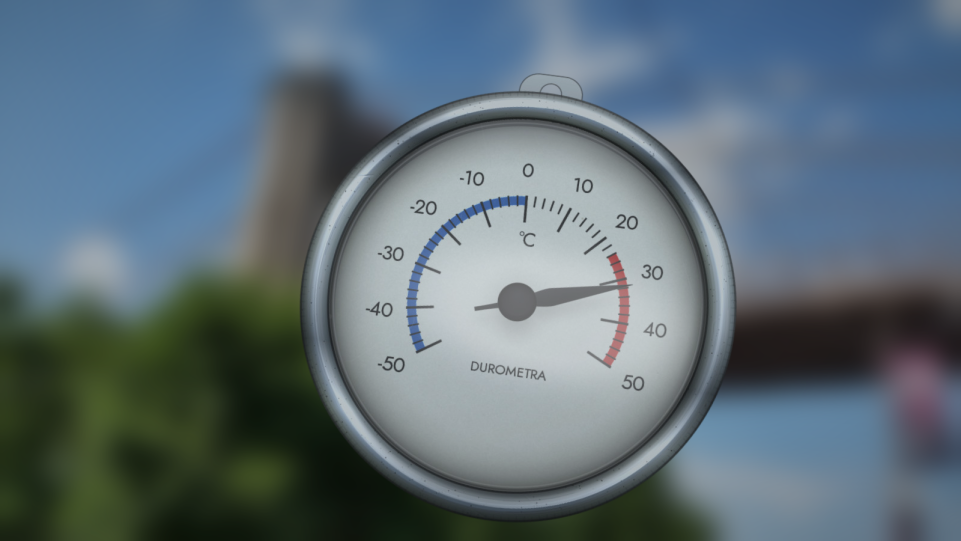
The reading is 32 °C
